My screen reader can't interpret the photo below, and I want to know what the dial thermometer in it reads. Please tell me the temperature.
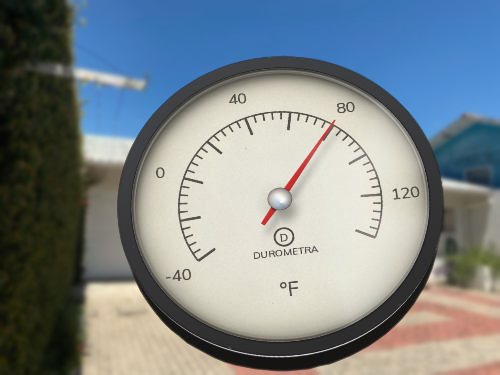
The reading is 80 °F
